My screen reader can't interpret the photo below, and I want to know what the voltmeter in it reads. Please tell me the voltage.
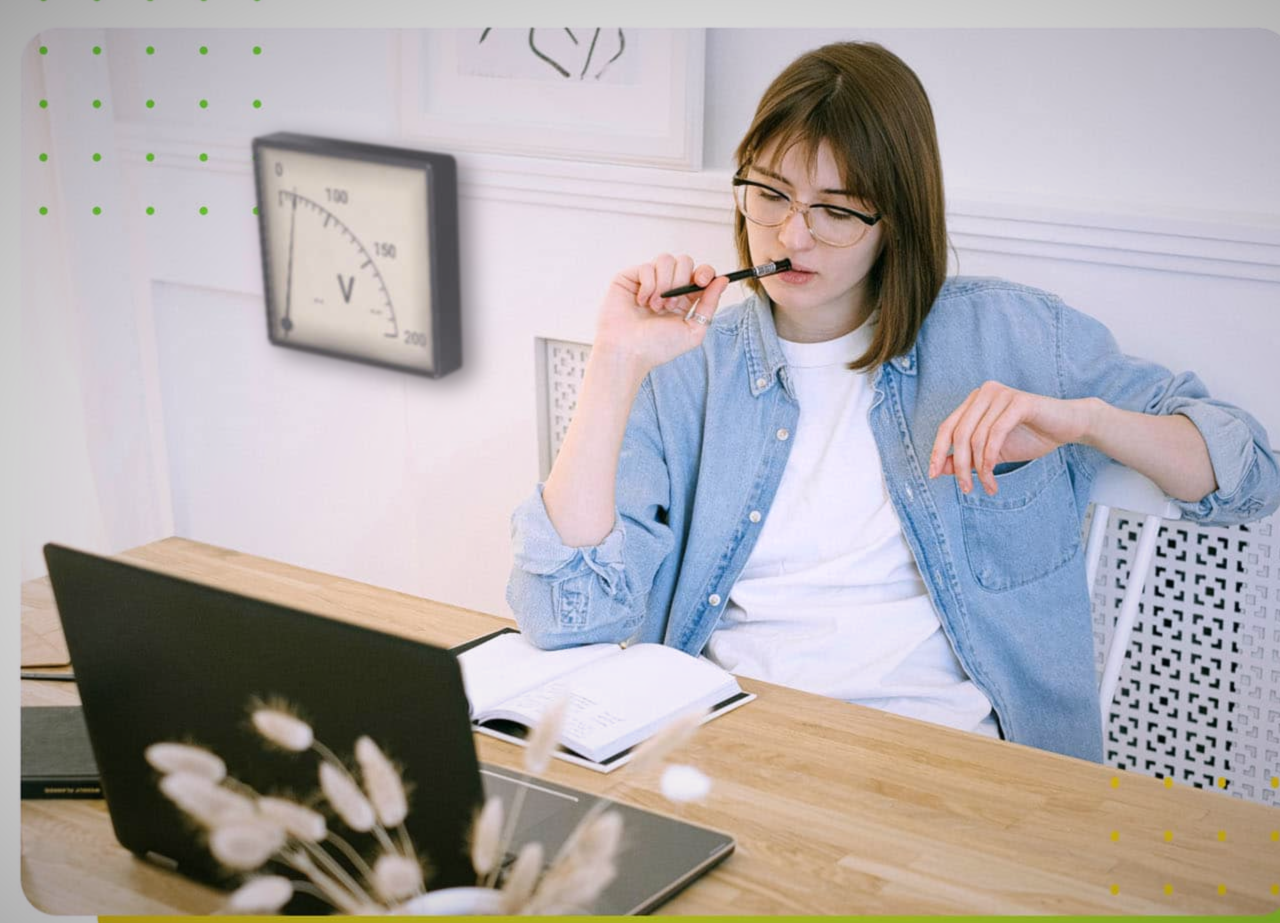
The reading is 50 V
